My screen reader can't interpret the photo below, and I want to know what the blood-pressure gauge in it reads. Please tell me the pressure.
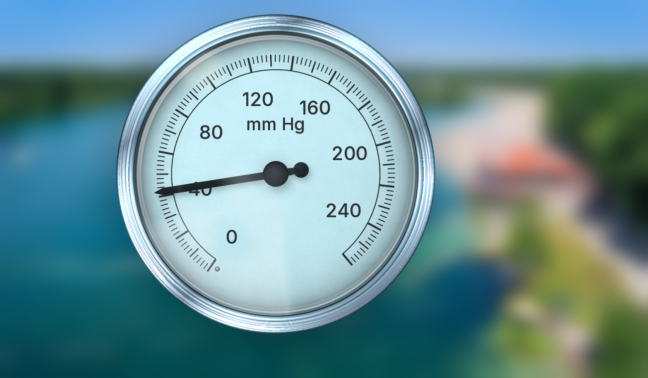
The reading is 42 mmHg
